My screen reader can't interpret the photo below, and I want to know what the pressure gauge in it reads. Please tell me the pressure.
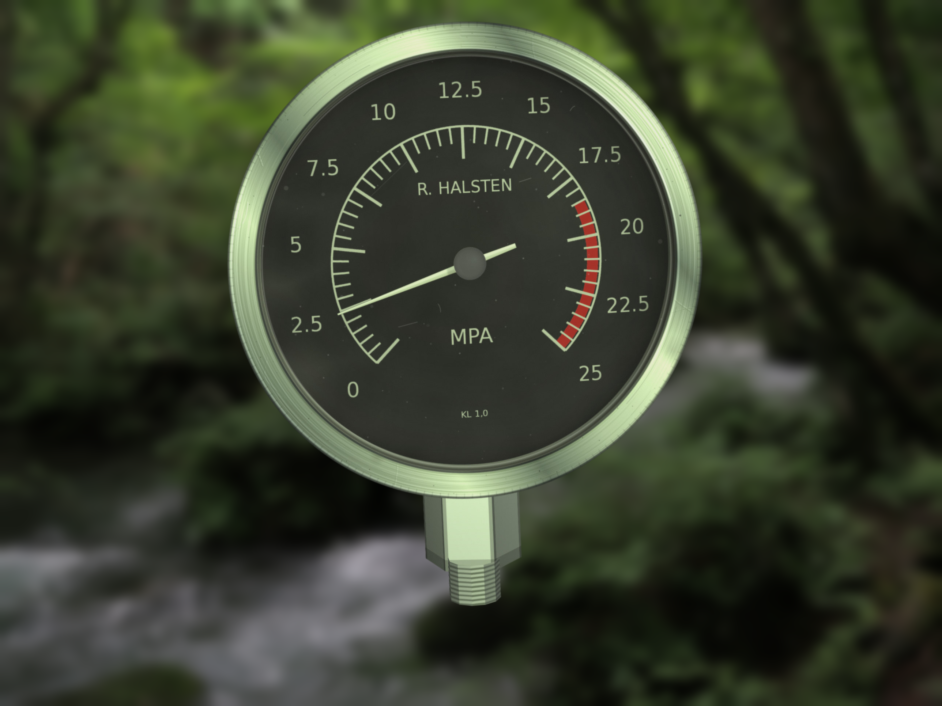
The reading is 2.5 MPa
